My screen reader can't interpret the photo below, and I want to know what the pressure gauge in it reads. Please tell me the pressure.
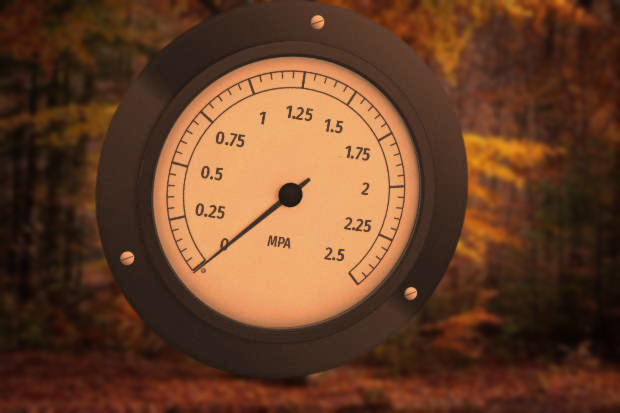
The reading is 0 MPa
